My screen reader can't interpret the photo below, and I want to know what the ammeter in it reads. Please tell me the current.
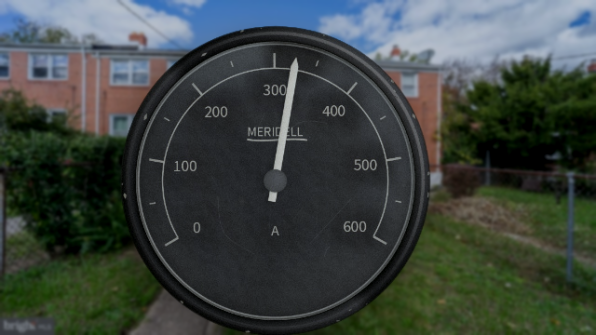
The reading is 325 A
